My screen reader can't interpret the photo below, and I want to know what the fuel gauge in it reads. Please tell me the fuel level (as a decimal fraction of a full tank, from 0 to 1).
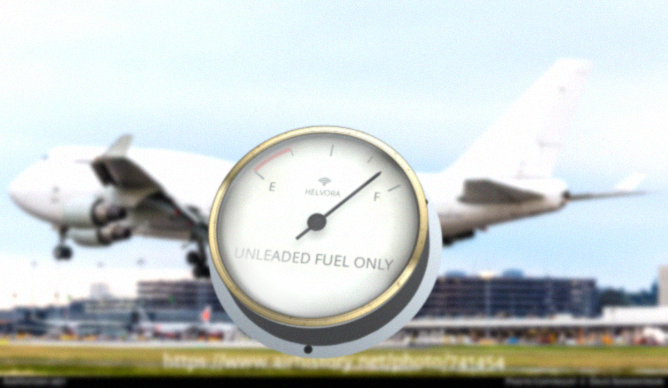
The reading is 0.875
